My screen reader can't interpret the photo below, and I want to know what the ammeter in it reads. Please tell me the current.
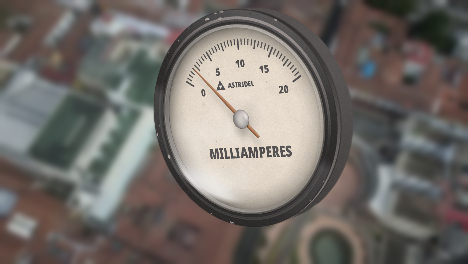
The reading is 2.5 mA
